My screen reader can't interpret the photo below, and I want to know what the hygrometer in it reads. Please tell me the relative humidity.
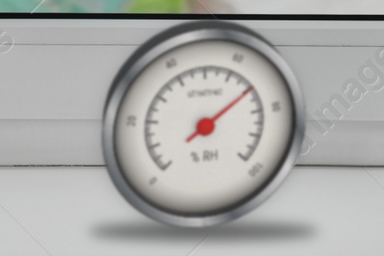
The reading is 70 %
